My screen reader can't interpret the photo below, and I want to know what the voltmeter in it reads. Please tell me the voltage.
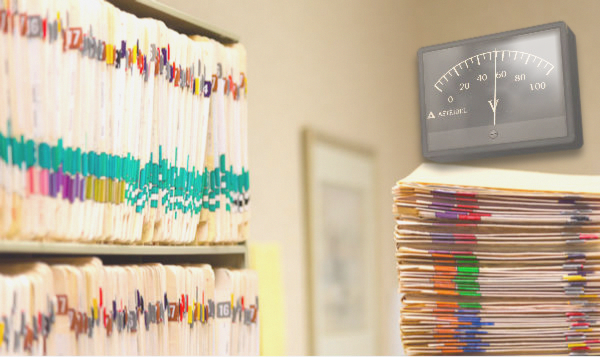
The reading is 55 V
